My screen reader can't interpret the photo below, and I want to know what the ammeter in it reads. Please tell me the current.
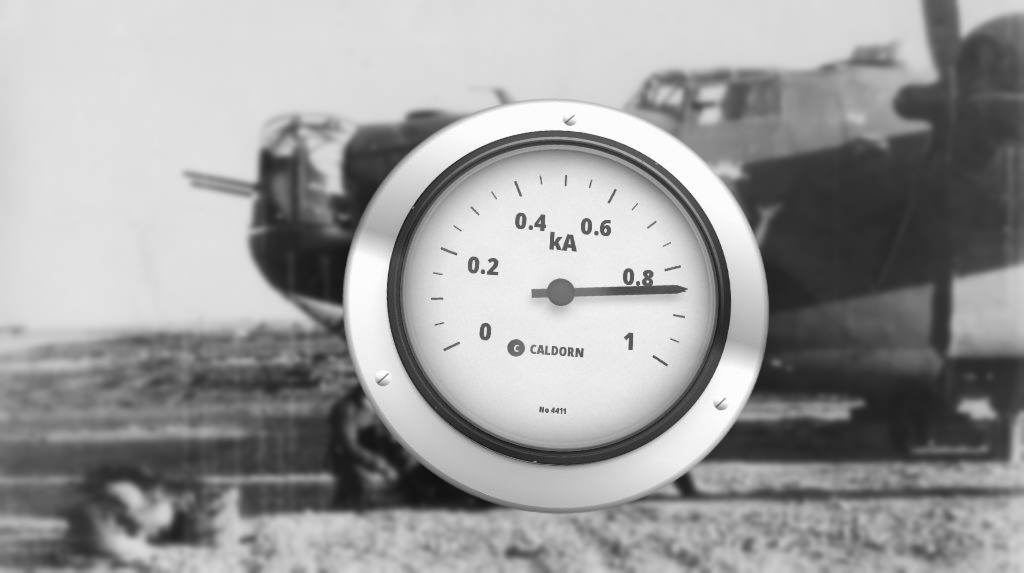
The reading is 0.85 kA
